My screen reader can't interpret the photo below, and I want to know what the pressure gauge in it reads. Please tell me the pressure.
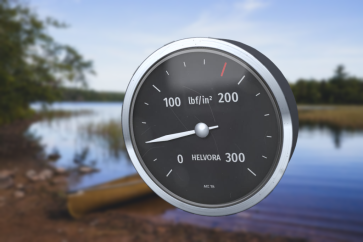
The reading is 40 psi
